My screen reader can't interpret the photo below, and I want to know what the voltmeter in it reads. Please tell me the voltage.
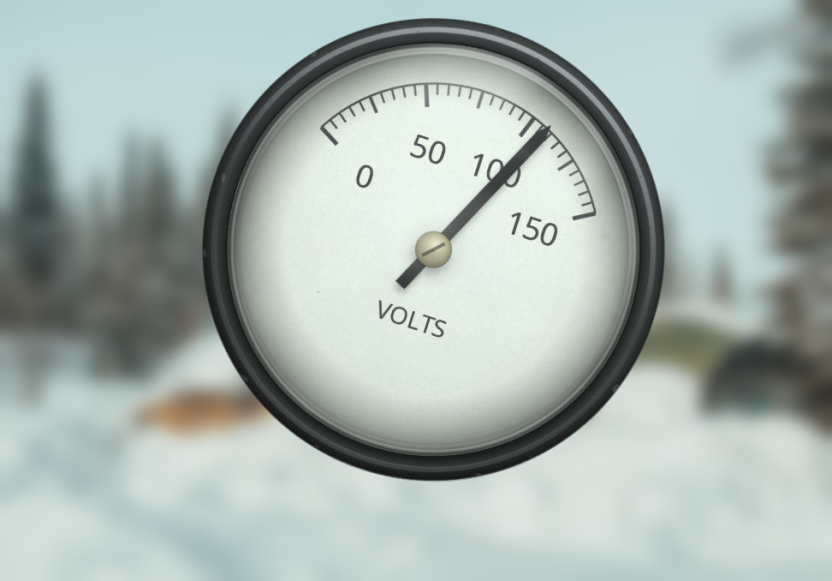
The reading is 107.5 V
